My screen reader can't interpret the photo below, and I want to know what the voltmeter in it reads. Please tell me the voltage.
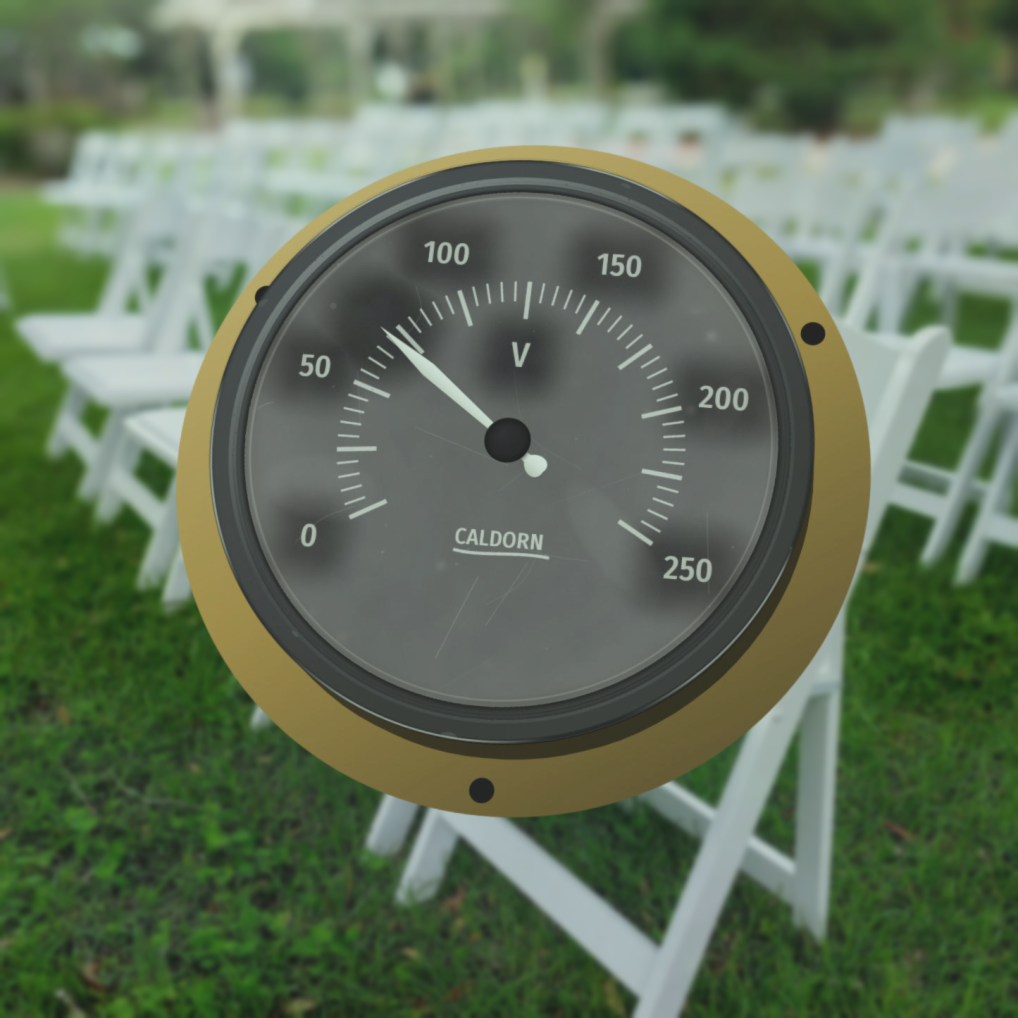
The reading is 70 V
